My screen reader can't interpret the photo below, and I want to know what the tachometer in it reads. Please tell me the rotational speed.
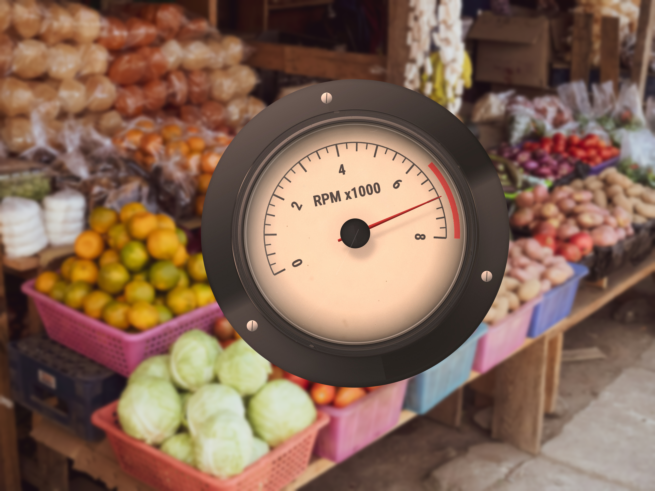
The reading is 7000 rpm
